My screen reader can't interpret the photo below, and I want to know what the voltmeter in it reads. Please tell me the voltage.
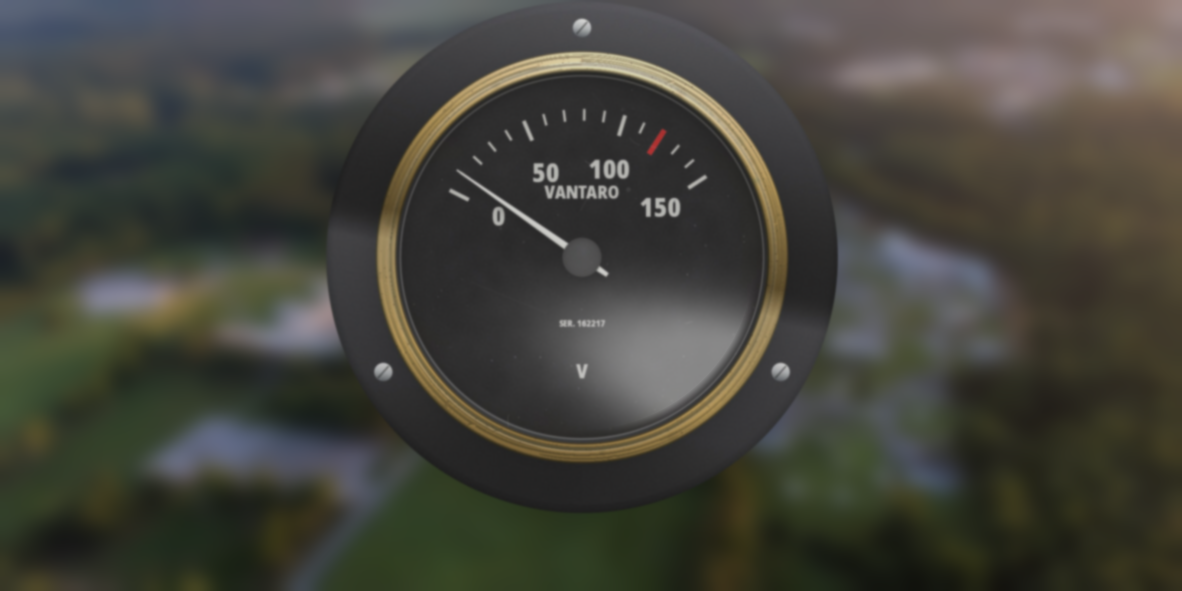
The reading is 10 V
